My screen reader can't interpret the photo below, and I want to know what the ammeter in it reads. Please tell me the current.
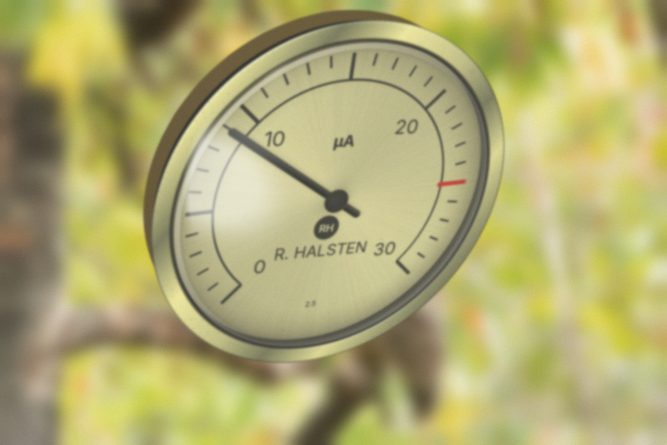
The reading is 9 µA
